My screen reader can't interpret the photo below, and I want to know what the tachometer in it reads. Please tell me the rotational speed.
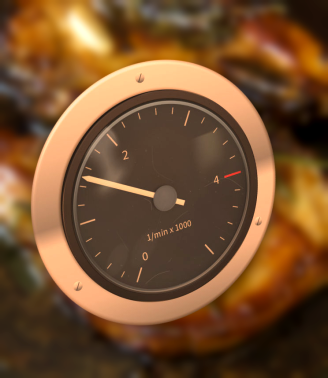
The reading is 1500 rpm
